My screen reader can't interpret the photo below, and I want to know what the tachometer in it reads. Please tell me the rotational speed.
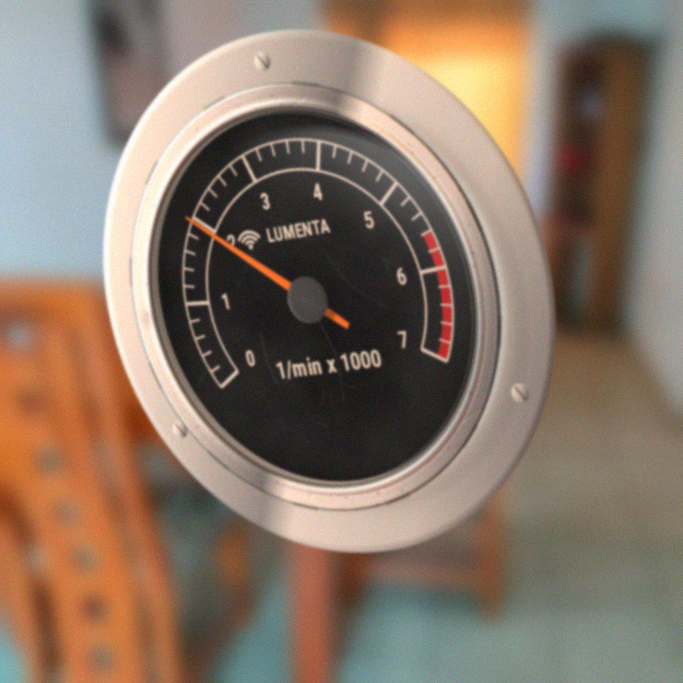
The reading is 2000 rpm
